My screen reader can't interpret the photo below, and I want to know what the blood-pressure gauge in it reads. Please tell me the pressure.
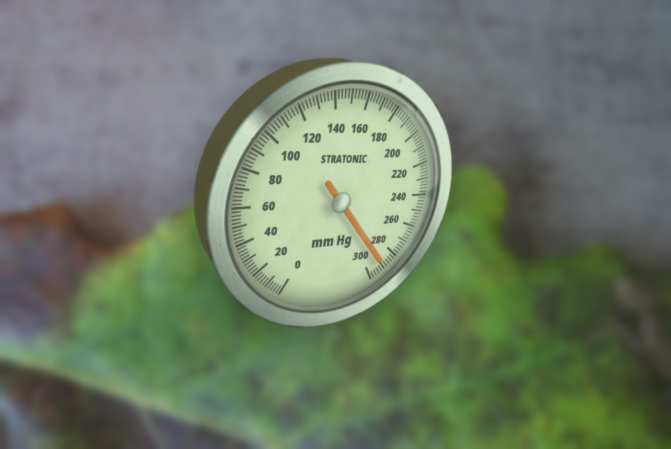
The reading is 290 mmHg
